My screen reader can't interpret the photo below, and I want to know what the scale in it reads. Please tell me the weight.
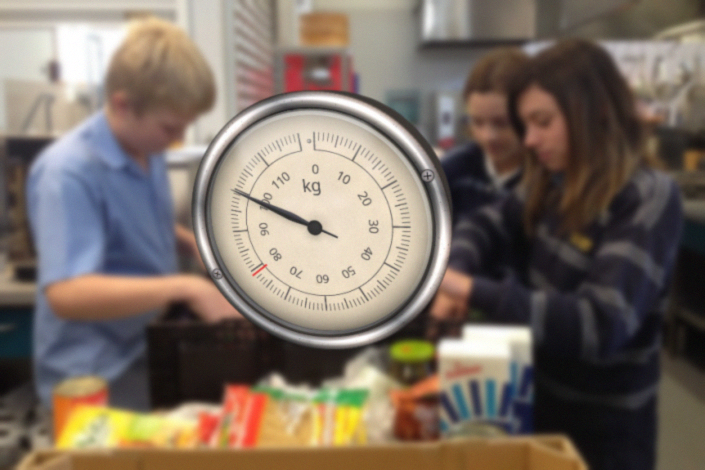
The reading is 100 kg
